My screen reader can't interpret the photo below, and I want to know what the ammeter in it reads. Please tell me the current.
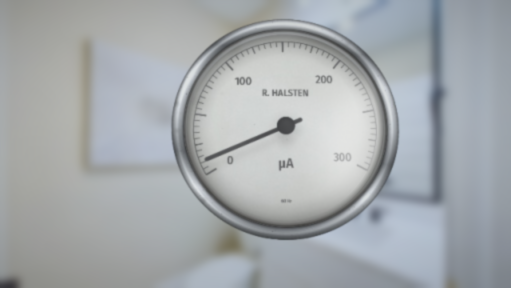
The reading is 10 µA
